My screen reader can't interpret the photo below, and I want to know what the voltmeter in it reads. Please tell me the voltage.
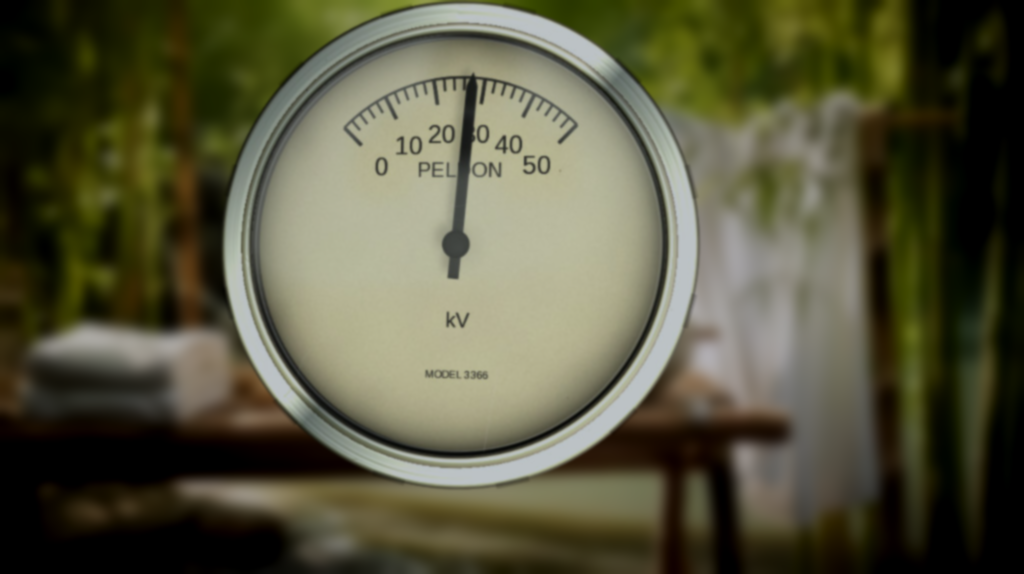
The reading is 28 kV
